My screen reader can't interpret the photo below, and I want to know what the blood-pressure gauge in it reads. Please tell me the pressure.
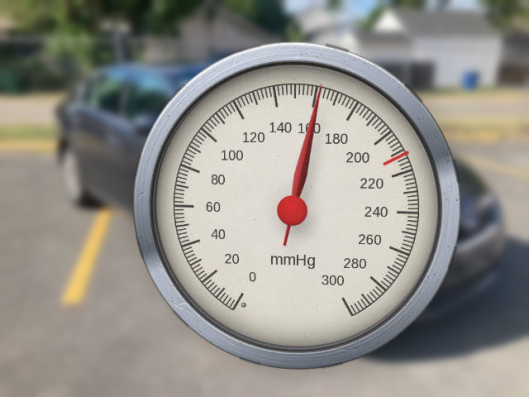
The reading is 162 mmHg
